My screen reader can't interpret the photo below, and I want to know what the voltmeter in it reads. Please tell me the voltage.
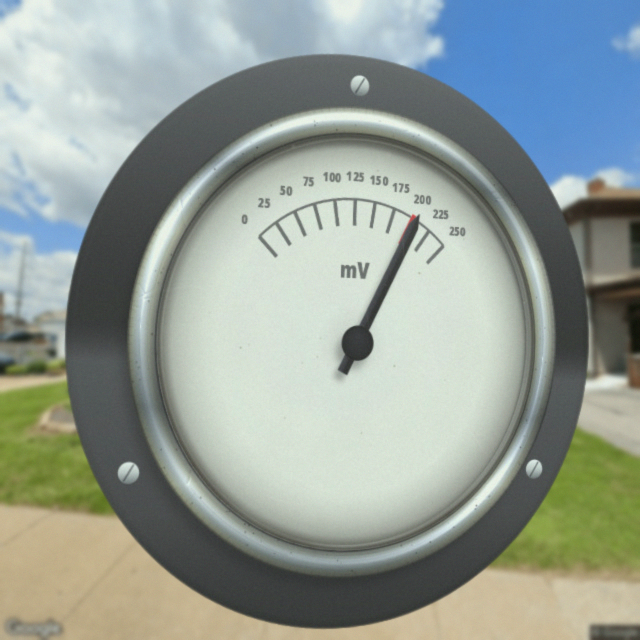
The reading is 200 mV
